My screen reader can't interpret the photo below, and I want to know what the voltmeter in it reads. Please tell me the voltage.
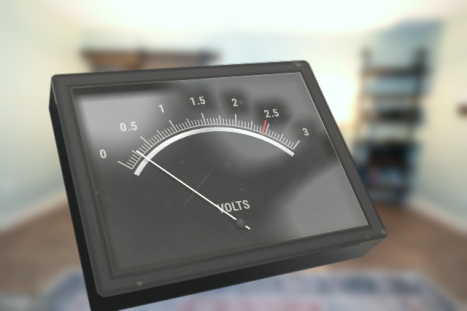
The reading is 0.25 V
